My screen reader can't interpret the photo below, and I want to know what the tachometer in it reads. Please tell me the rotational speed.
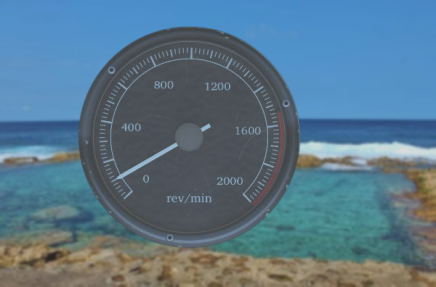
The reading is 100 rpm
